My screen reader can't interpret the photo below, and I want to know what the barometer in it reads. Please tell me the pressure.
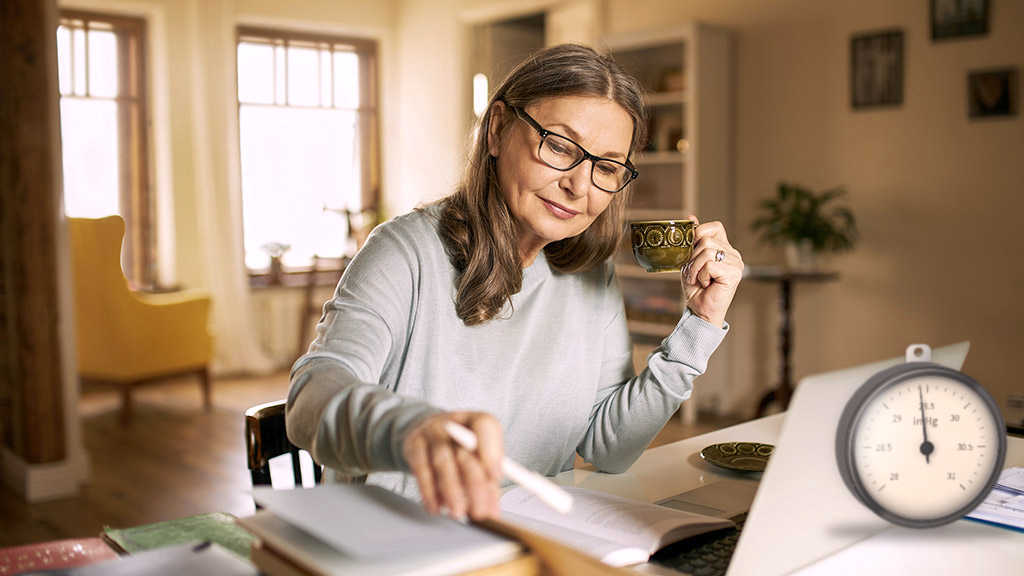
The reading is 29.4 inHg
